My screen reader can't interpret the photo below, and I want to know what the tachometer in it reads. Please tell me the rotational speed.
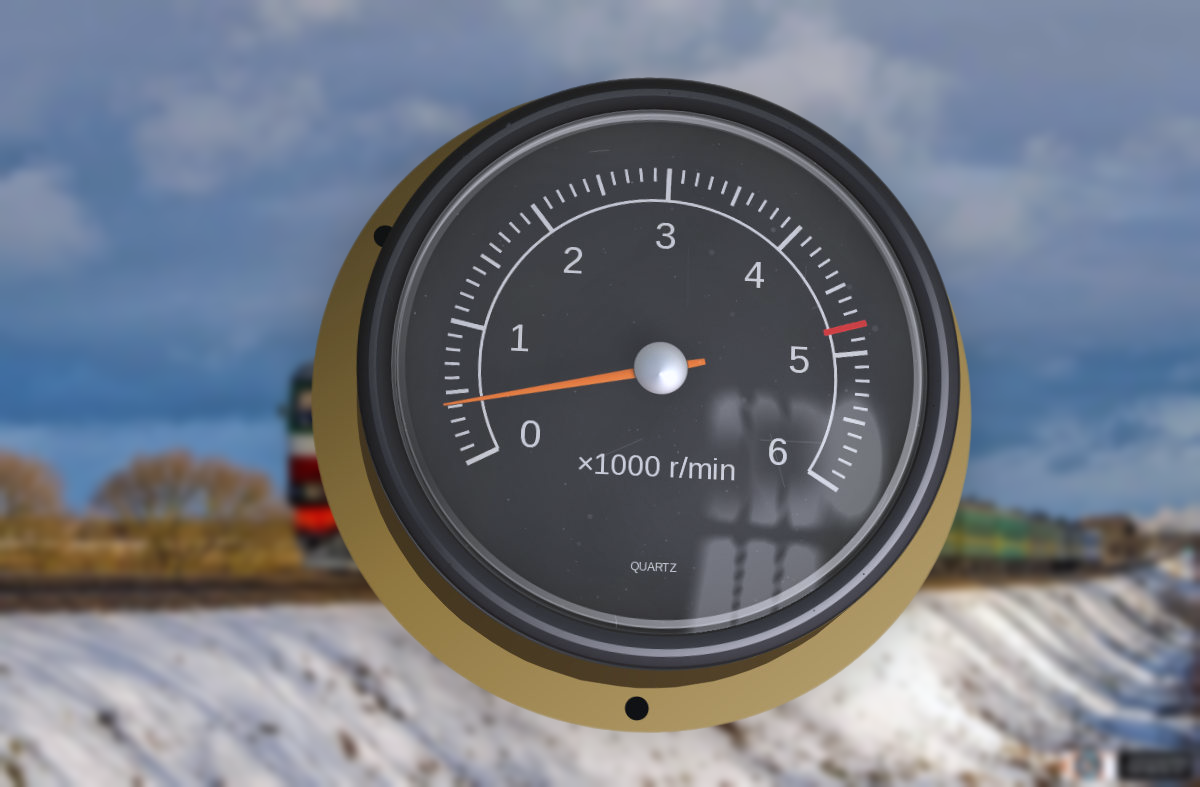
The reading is 400 rpm
